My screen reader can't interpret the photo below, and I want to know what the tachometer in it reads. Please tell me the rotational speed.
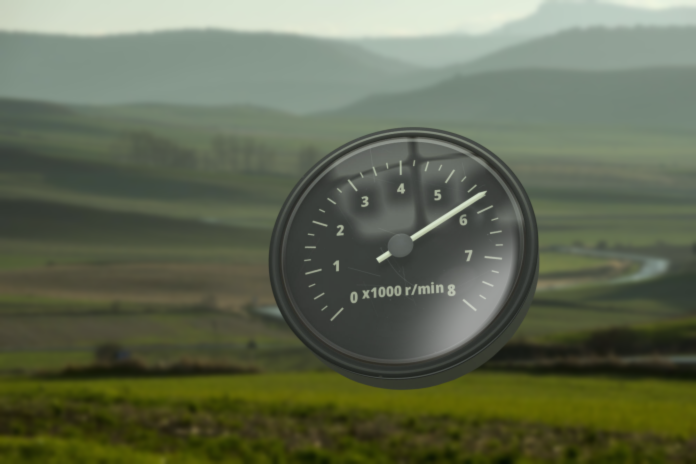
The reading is 5750 rpm
